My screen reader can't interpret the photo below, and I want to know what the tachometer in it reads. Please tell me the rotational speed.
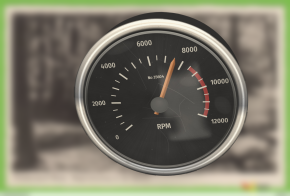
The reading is 7500 rpm
